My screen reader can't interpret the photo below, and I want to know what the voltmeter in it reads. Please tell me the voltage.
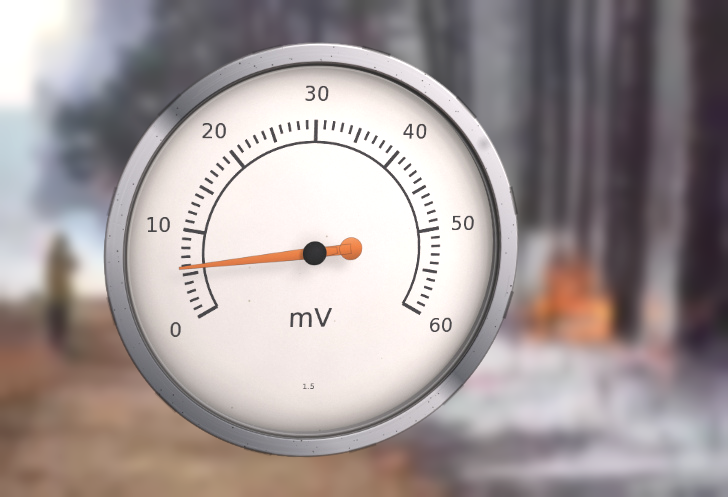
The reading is 6 mV
